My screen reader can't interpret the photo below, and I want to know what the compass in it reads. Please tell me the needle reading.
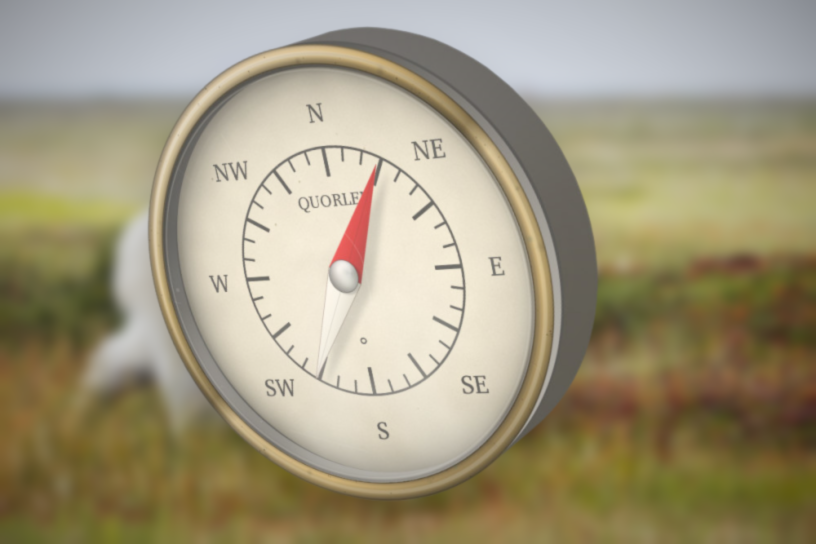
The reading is 30 °
